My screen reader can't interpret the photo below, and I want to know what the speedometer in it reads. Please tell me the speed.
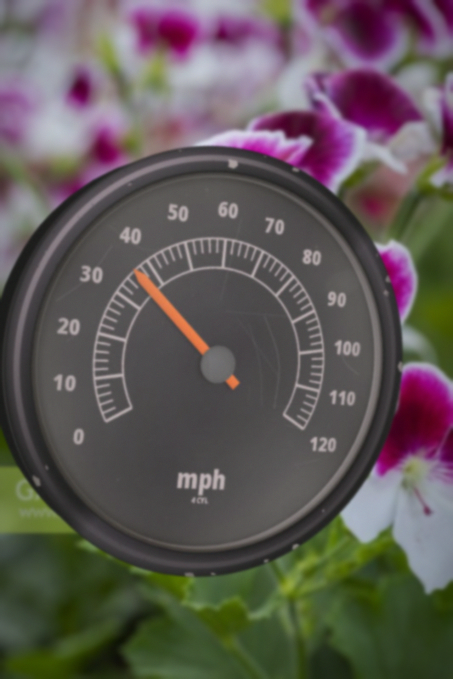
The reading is 36 mph
